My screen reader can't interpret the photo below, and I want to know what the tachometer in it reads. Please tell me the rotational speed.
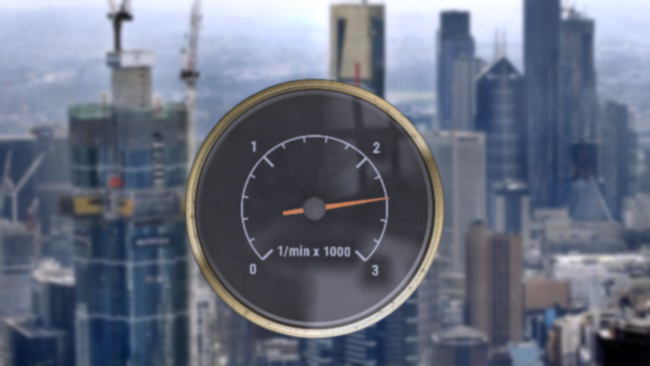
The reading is 2400 rpm
